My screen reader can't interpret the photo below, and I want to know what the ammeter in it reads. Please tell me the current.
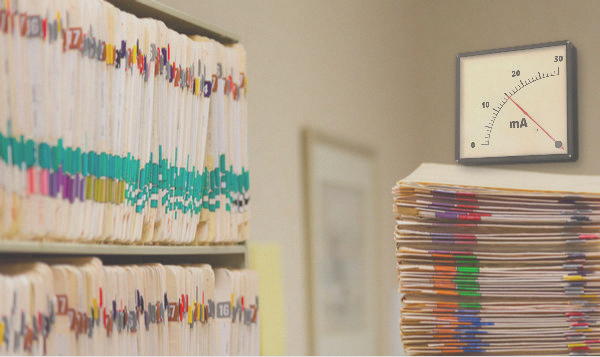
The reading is 15 mA
